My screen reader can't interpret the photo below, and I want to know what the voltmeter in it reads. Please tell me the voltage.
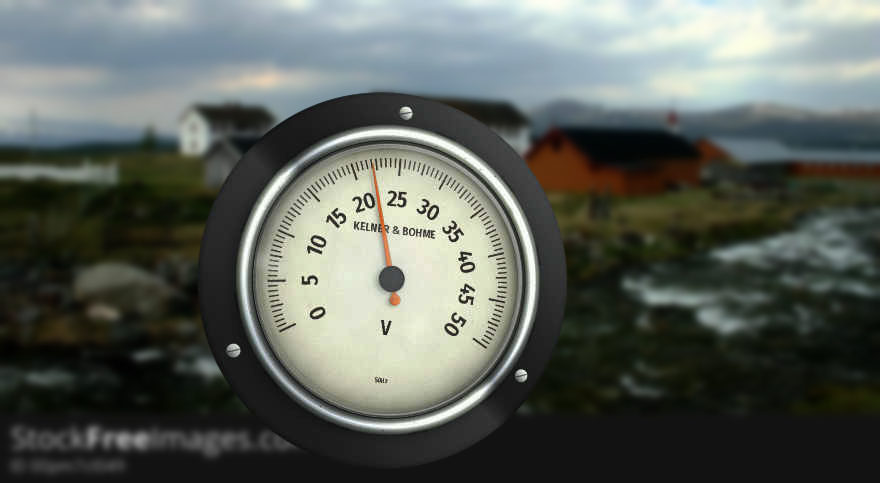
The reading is 22 V
